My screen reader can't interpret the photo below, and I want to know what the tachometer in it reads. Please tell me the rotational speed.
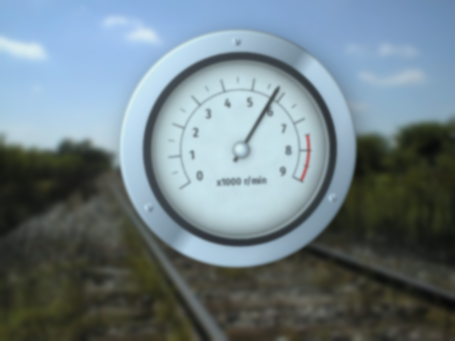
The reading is 5750 rpm
